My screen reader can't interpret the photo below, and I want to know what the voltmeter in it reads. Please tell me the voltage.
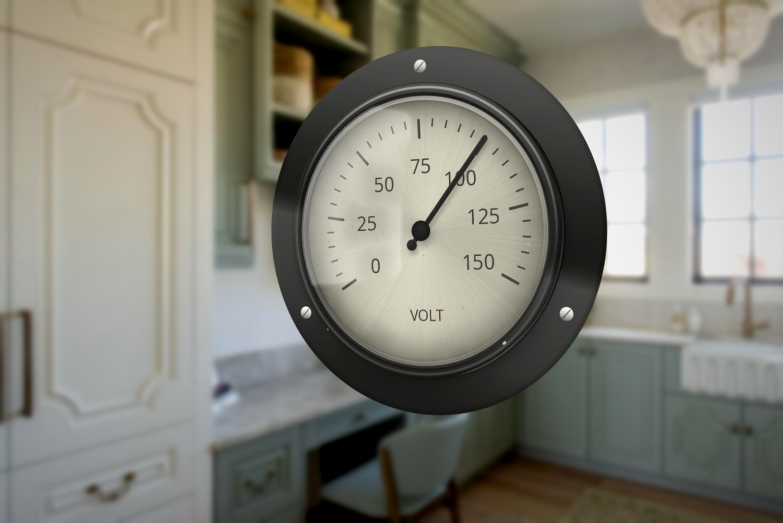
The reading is 100 V
